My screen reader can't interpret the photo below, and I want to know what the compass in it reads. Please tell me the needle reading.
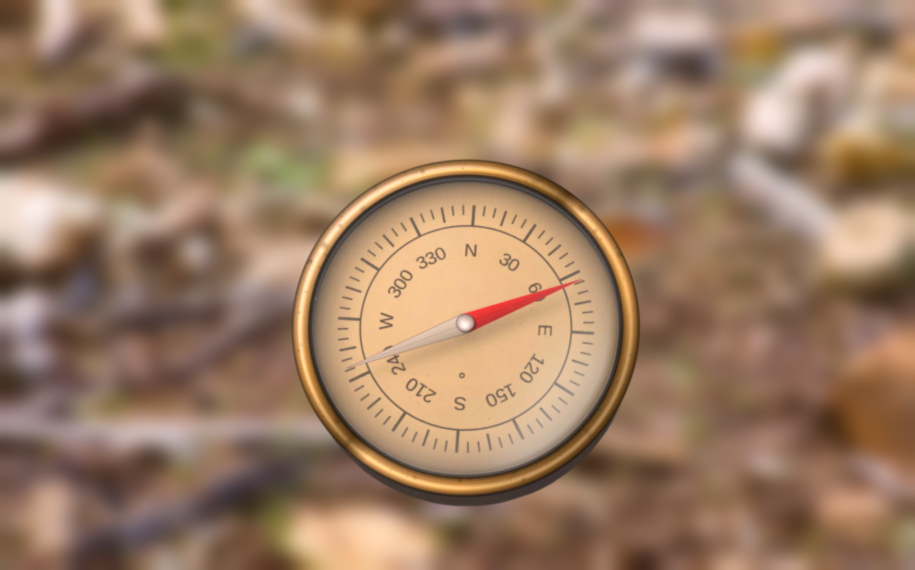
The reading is 65 °
